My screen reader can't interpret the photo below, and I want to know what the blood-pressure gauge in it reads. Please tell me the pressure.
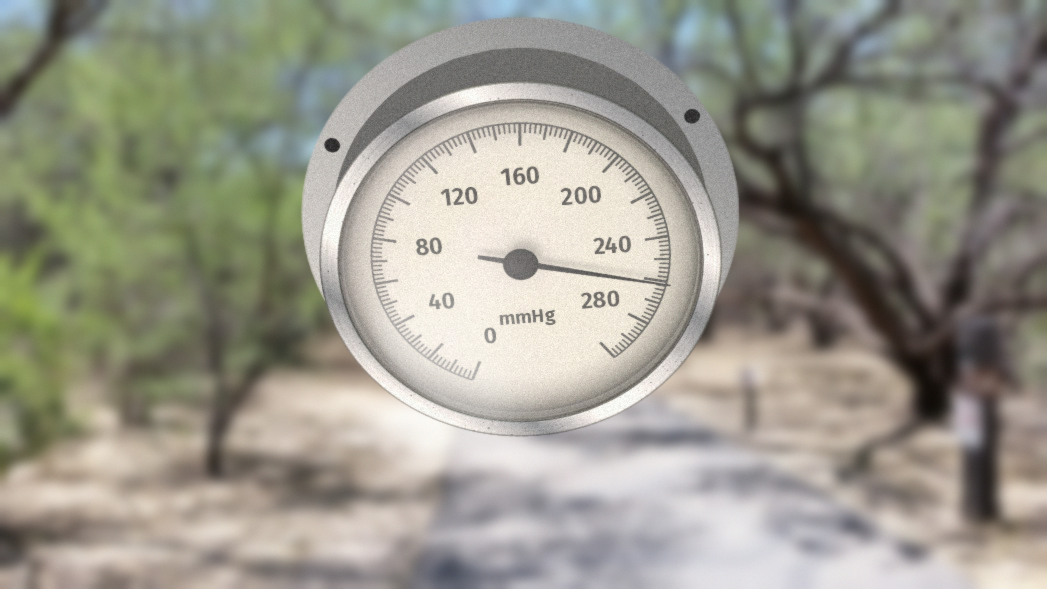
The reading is 260 mmHg
